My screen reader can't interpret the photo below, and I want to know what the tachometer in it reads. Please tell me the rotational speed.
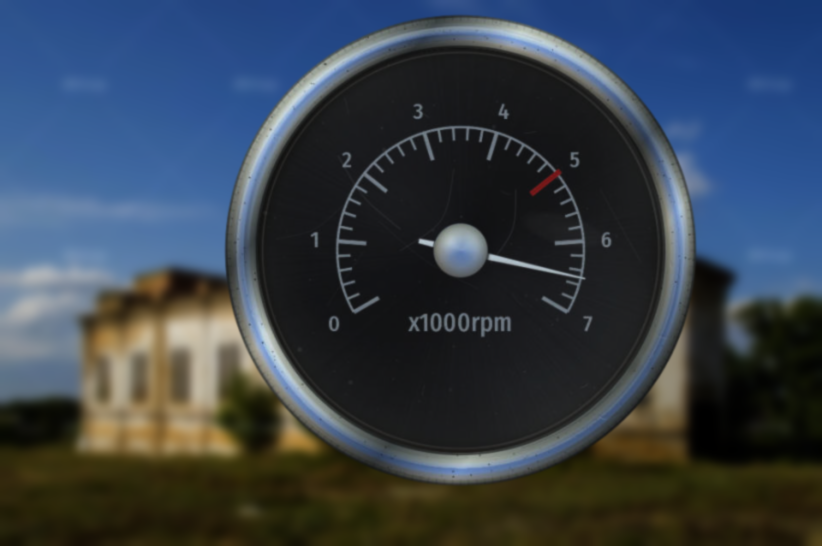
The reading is 6500 rpm
